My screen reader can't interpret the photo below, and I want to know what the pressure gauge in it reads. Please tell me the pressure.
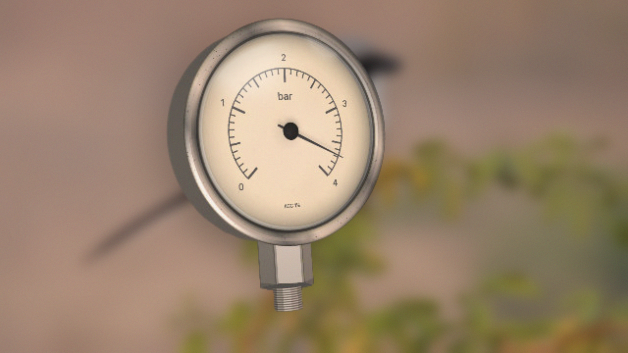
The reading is 3.7 bar
